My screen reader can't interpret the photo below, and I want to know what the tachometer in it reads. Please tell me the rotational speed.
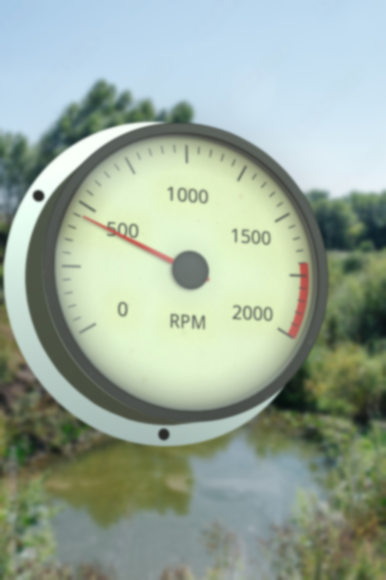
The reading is 450 rpm
